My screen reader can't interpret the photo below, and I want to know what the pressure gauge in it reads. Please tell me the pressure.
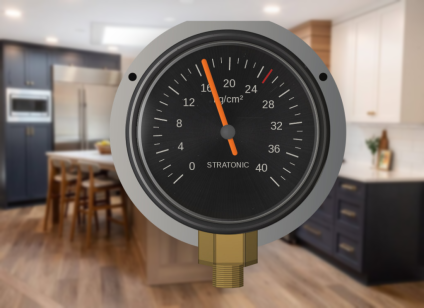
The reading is 17 kg/cm²
